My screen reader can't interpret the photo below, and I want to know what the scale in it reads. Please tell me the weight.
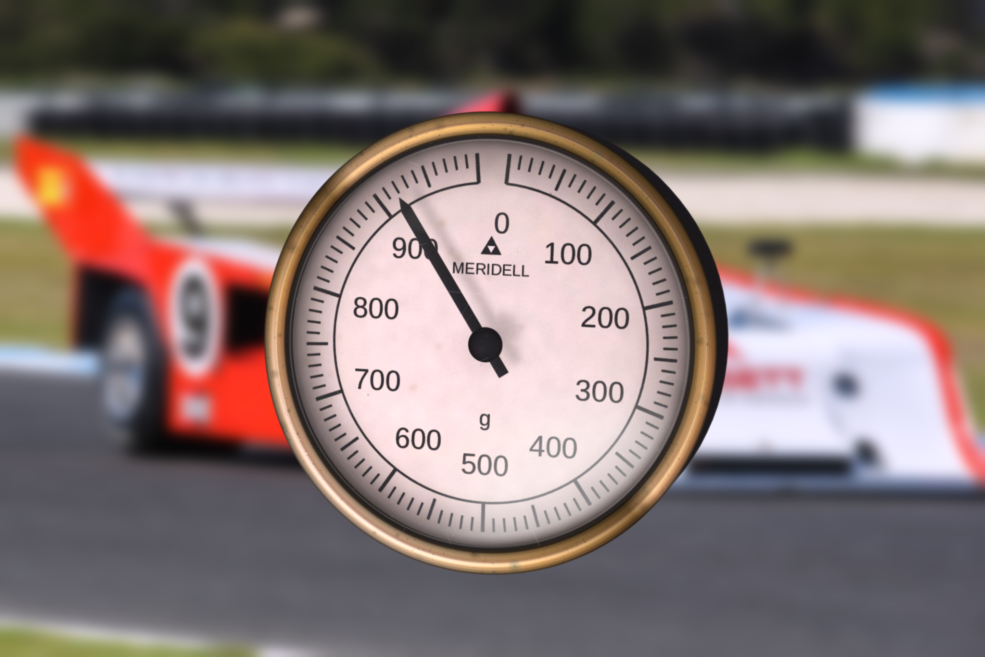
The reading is 920 g
